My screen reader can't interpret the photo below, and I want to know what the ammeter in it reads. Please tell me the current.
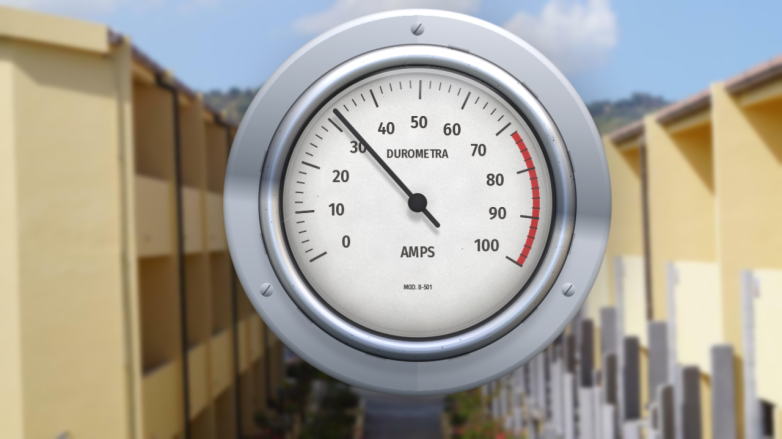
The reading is 32 A
